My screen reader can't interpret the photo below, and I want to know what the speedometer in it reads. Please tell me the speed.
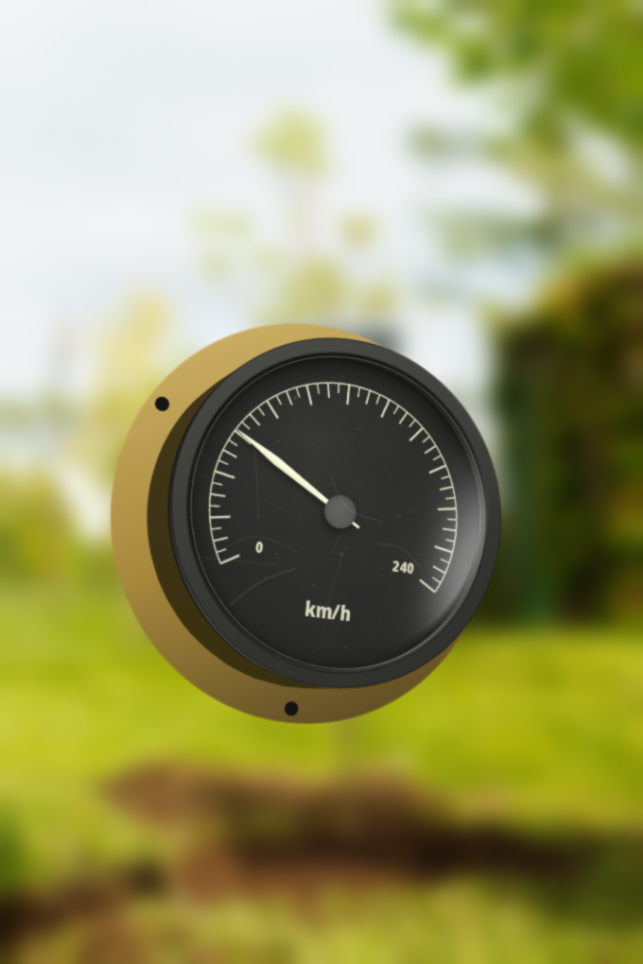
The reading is 60 km/h
